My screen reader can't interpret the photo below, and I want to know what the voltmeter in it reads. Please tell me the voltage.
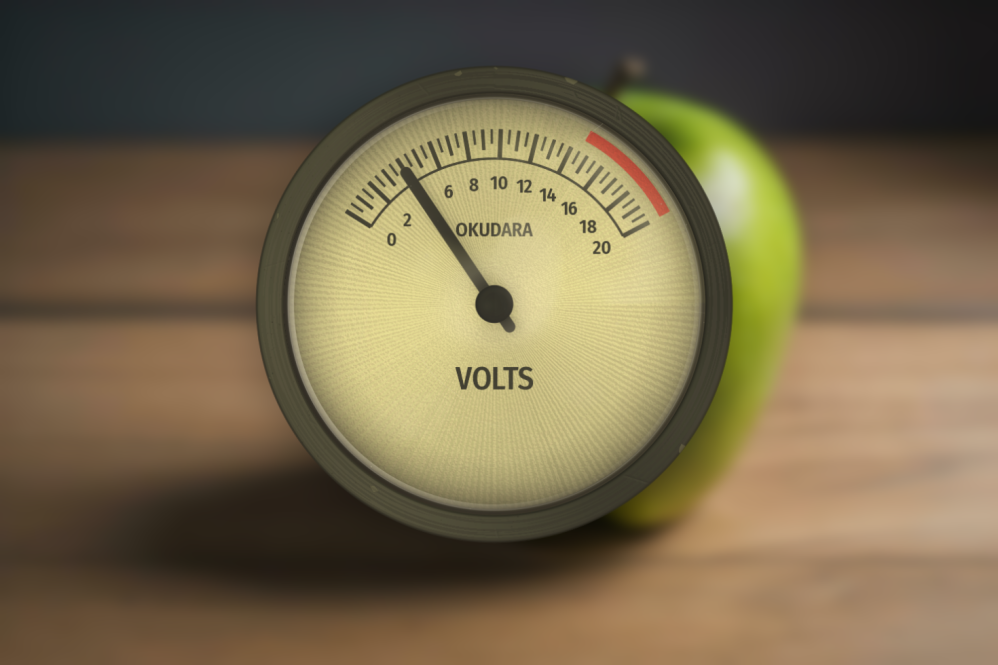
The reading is 4 V
